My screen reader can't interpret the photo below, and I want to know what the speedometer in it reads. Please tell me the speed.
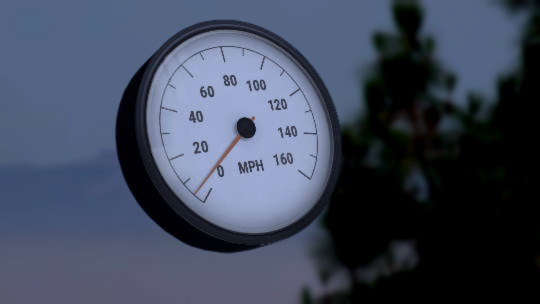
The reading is 5 mph
